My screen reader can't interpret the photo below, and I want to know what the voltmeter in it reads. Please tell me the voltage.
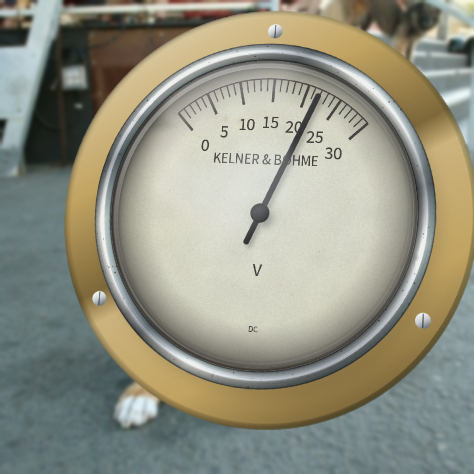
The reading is 22 V
